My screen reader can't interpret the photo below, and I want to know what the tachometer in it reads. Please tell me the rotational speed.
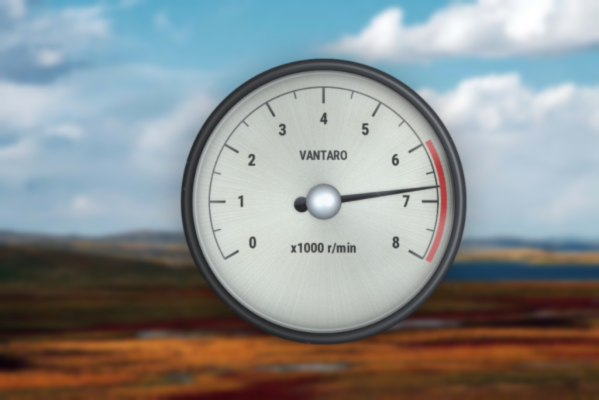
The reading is 6750 rpm
